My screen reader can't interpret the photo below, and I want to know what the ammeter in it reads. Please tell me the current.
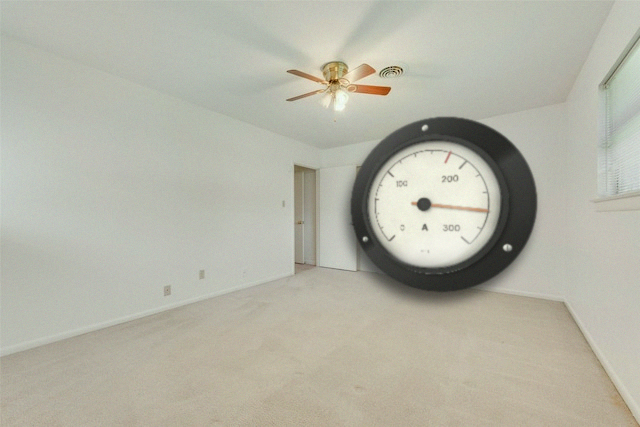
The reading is 260 A
